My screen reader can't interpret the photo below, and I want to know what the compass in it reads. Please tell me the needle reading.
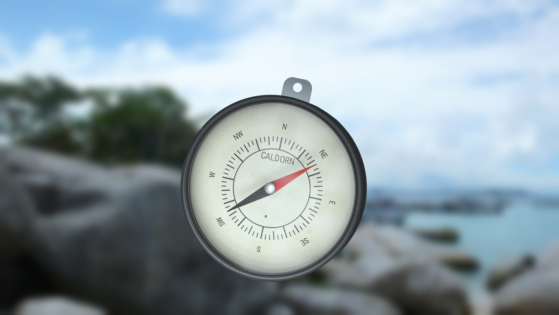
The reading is 50 °
